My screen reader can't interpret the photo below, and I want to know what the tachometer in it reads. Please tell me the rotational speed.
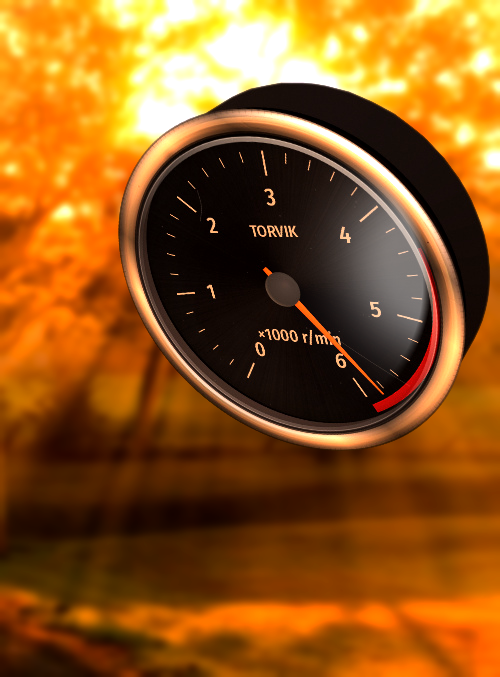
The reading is 5800 rpm
